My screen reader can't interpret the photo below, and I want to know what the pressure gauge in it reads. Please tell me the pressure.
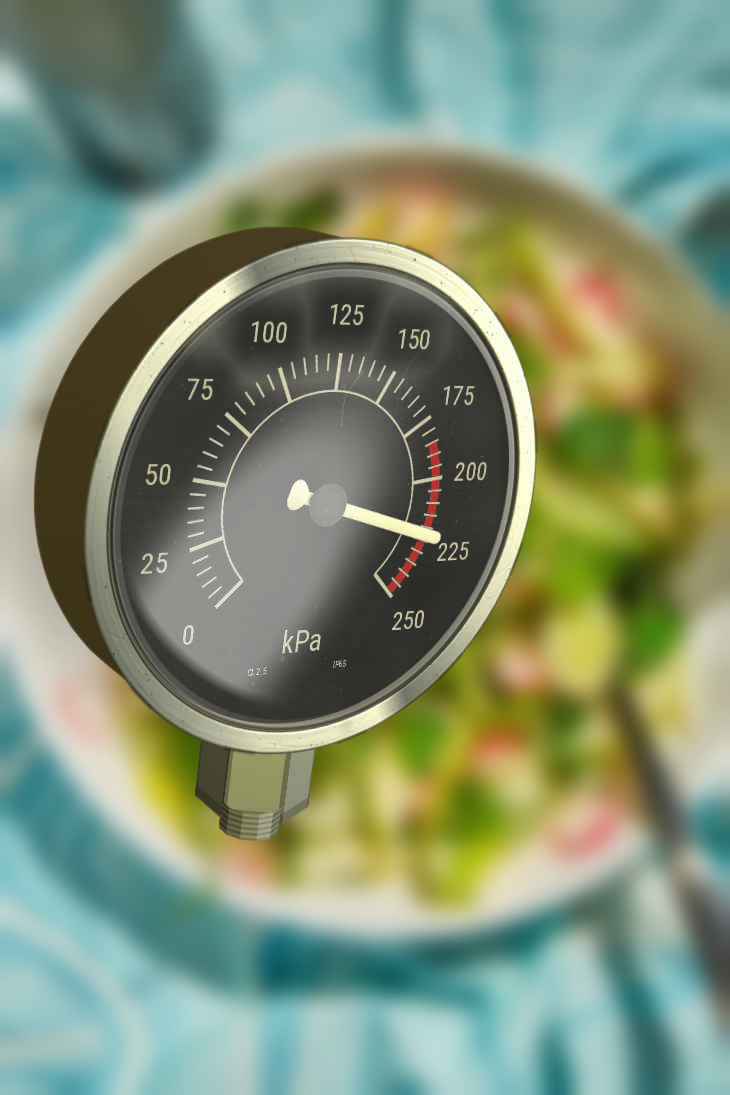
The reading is 222.5 kPa
